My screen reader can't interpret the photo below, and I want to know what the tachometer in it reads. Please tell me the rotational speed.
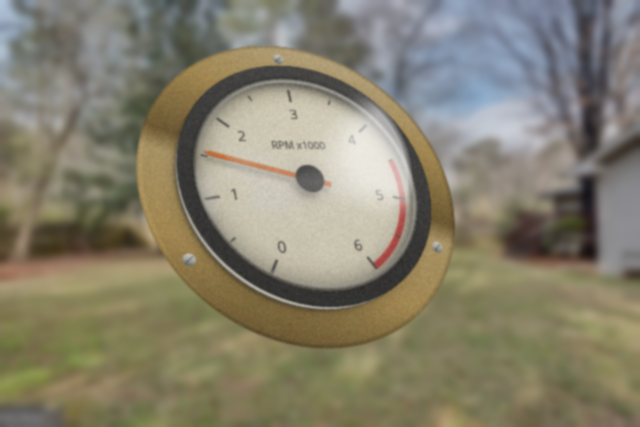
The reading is 1500 rpm
